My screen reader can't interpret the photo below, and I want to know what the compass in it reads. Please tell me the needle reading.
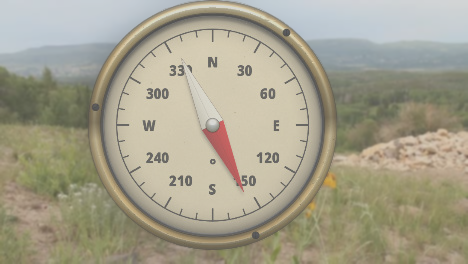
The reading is 155 °
